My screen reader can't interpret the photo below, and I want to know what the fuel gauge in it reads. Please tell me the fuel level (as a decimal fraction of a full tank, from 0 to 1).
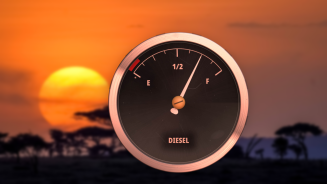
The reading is 0.75
